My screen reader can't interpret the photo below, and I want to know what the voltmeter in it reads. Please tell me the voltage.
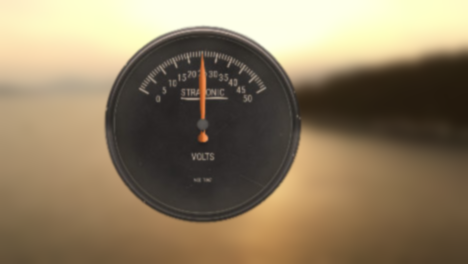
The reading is 25 V
